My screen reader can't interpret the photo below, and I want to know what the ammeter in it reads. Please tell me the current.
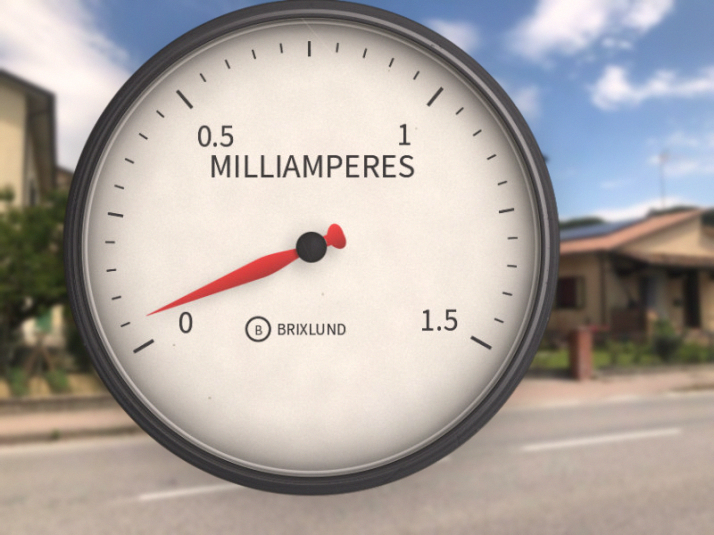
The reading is 0.05 mA
